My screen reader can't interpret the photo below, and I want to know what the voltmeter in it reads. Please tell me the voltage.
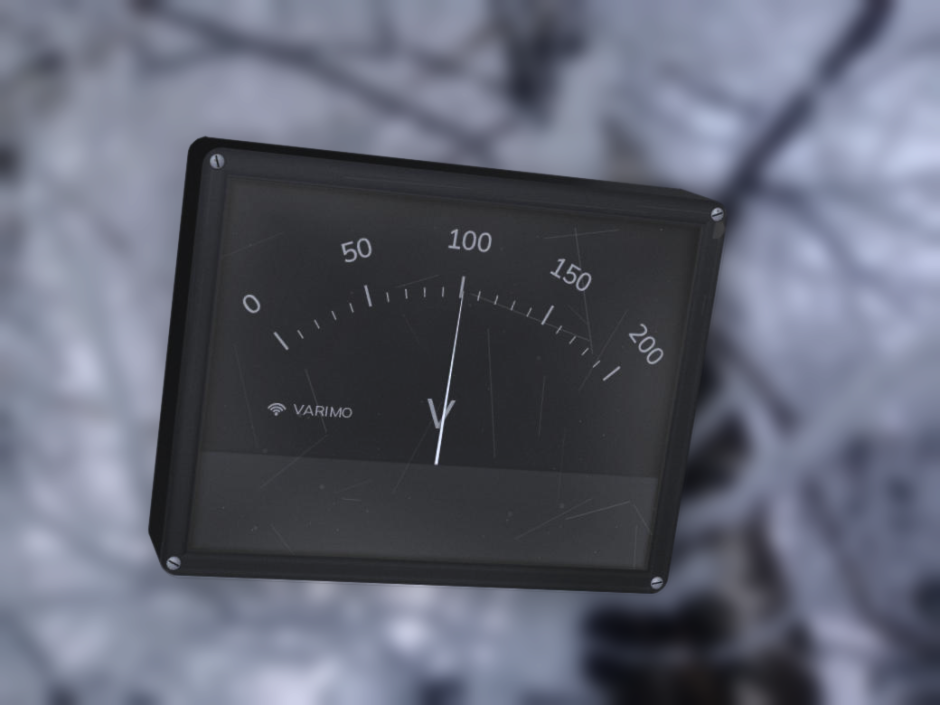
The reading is 100 V
